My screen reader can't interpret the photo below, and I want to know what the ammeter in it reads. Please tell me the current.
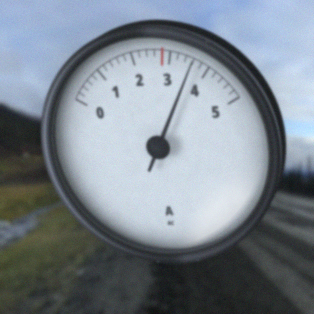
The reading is 3.6 A
